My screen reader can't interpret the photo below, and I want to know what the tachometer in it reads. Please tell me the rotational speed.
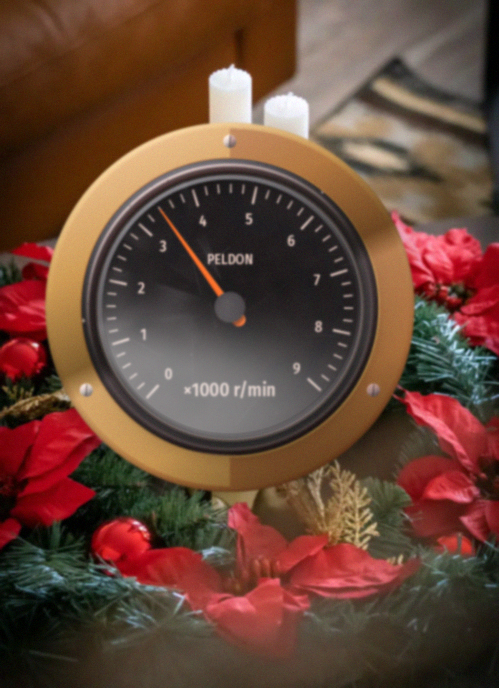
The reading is 3400 rpm
